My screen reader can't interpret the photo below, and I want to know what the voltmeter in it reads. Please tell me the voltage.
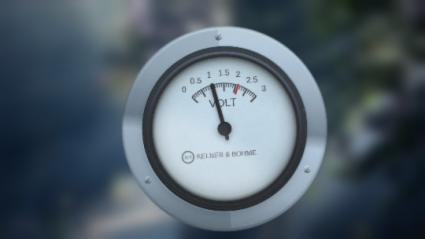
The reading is 1 V
